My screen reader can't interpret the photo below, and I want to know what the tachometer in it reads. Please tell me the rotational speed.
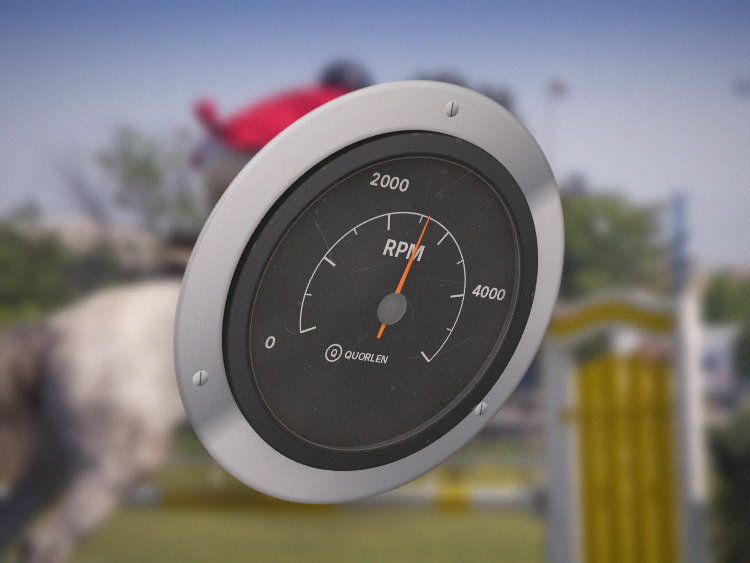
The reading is 2500 rpm
